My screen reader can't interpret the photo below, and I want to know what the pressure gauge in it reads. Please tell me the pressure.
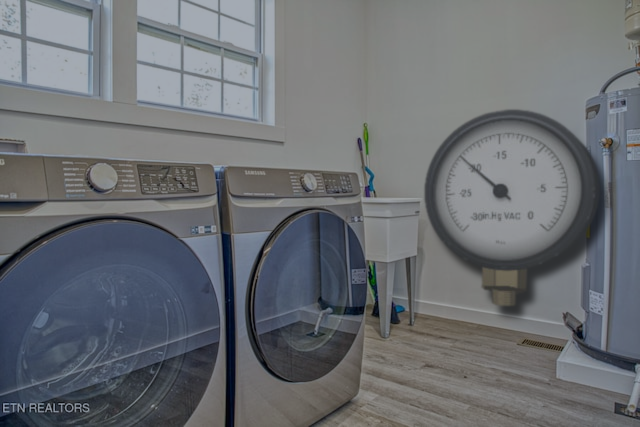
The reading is -20 inHg
